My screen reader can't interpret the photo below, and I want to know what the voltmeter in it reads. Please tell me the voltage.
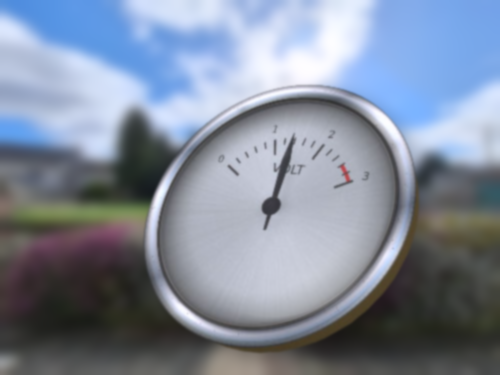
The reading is 1.4 V
